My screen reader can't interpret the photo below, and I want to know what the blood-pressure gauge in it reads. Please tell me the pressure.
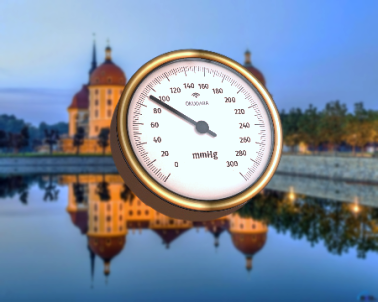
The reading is 90 mmHg
